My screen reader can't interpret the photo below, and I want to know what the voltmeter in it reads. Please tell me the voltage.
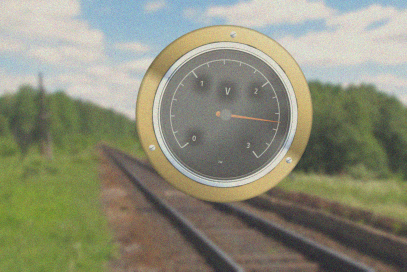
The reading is 2.5 V
